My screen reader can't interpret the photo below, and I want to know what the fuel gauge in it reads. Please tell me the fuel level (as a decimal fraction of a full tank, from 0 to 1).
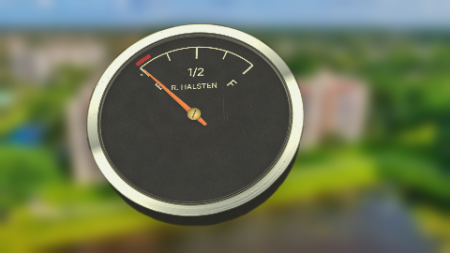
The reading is 0
